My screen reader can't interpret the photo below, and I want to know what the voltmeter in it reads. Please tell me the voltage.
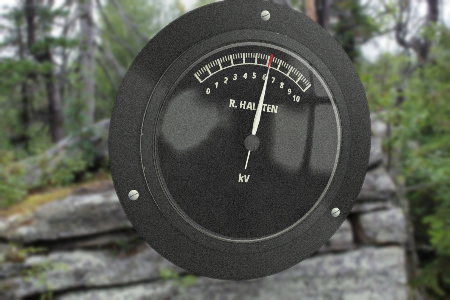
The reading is 6 kV
